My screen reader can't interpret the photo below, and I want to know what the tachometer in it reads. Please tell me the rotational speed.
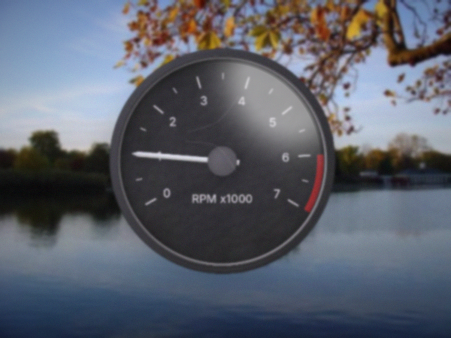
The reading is 1000 rpm
